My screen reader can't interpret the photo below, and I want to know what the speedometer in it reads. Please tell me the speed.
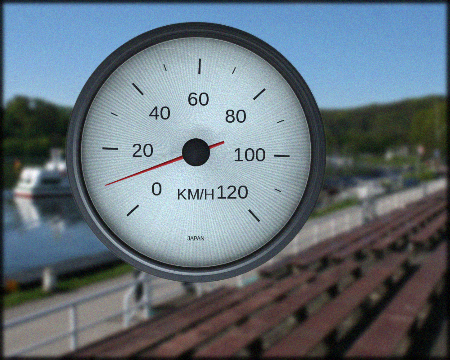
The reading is 10 km/h
